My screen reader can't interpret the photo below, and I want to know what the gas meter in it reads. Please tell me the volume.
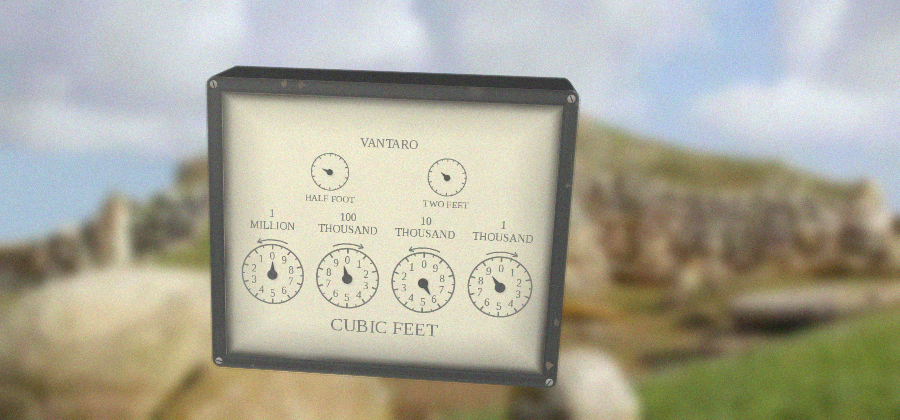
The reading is 995900 ft³
